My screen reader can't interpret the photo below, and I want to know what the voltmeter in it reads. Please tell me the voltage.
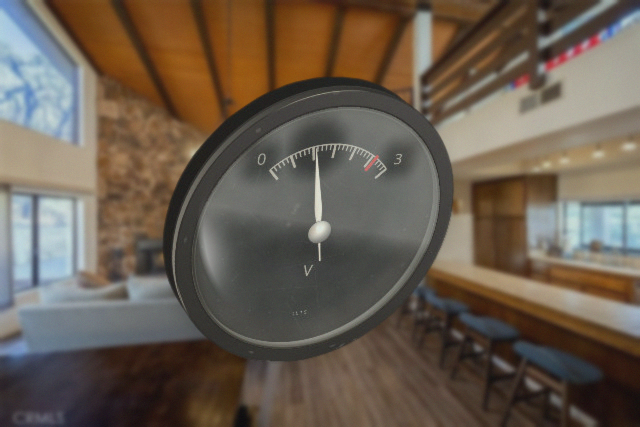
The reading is 1 V
